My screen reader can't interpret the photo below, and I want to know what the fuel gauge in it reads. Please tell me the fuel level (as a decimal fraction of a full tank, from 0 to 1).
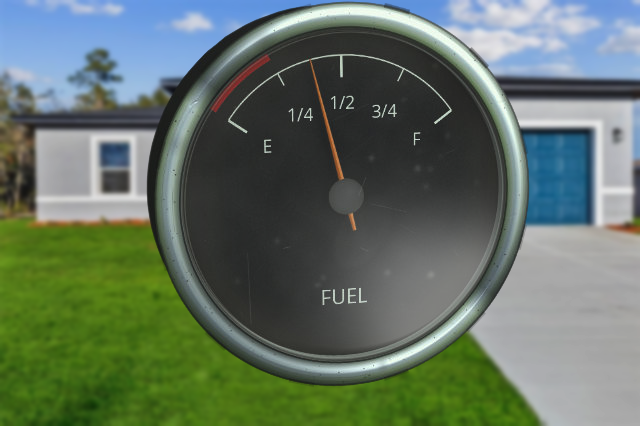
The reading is 0.375
